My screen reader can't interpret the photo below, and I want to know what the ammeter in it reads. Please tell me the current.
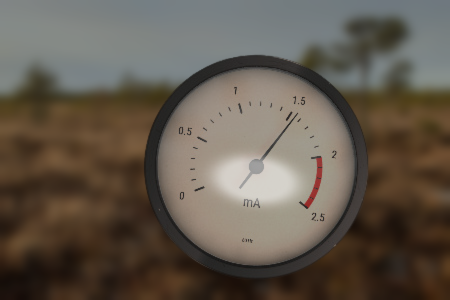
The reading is 1.55 mA
